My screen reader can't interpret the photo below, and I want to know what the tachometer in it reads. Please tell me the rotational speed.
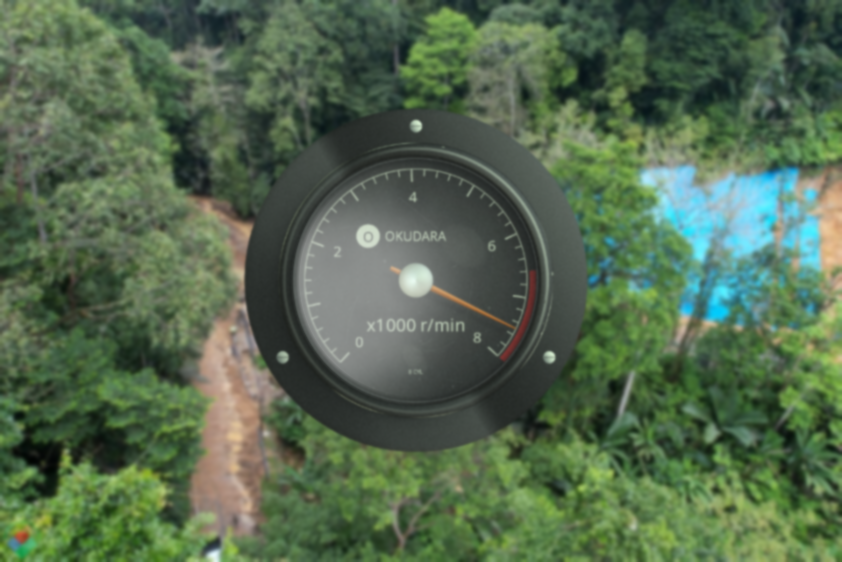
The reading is 7500 rpm
